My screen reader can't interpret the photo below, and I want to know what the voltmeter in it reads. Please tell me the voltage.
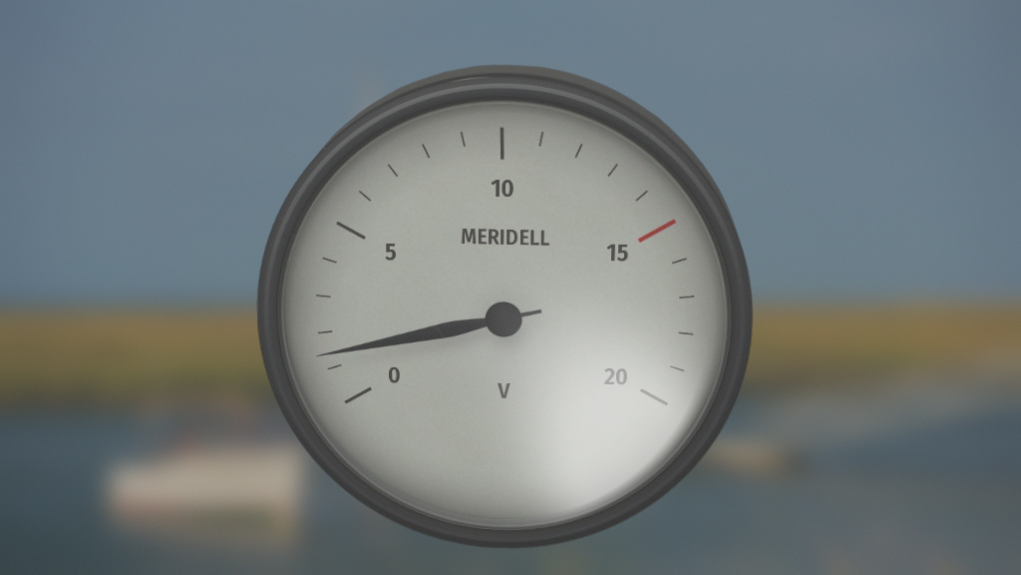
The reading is 1.5 V
